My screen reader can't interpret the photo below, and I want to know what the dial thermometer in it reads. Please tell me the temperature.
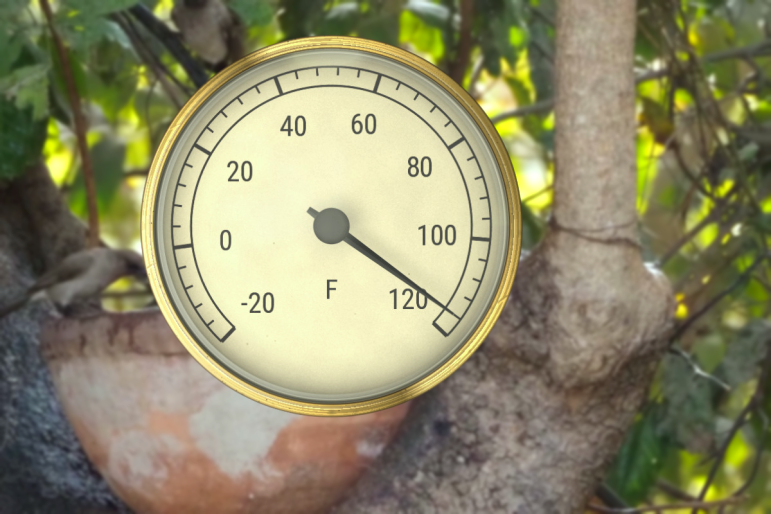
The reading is 116 °F
